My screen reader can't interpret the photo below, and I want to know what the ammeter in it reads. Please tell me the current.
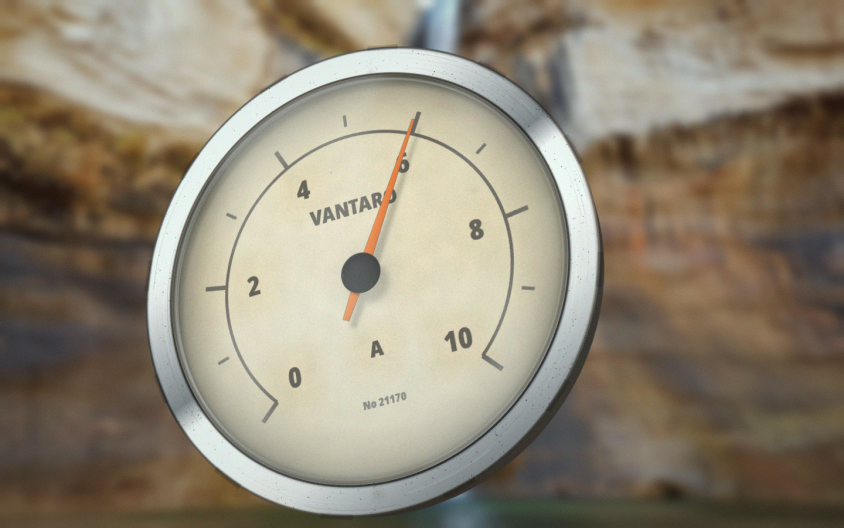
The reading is 6 A
